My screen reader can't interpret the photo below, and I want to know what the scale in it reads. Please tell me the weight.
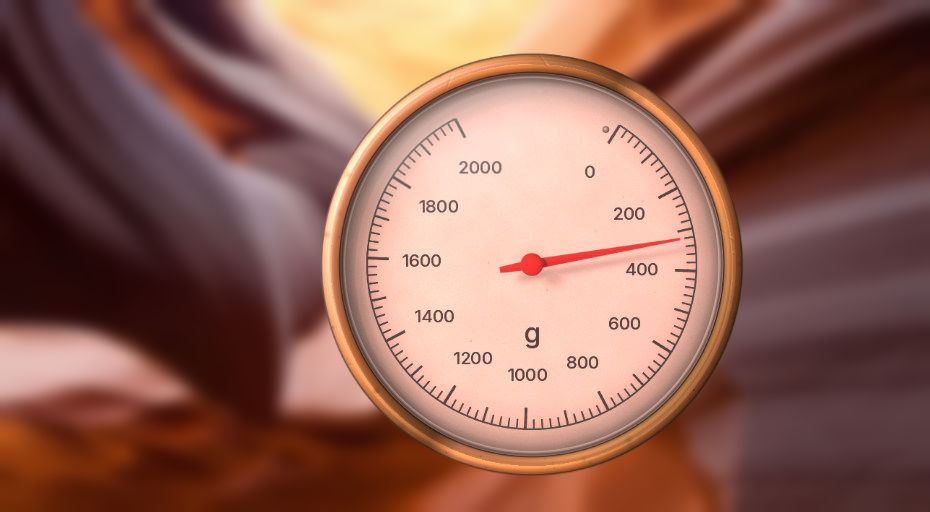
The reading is 320 g
